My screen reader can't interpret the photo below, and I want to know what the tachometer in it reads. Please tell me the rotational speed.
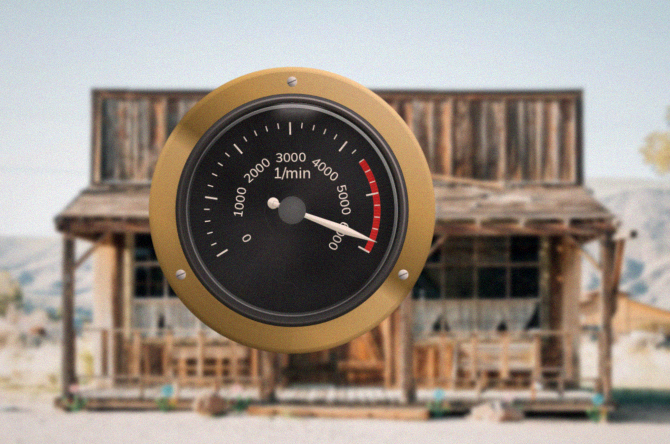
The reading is 5800 rpm
